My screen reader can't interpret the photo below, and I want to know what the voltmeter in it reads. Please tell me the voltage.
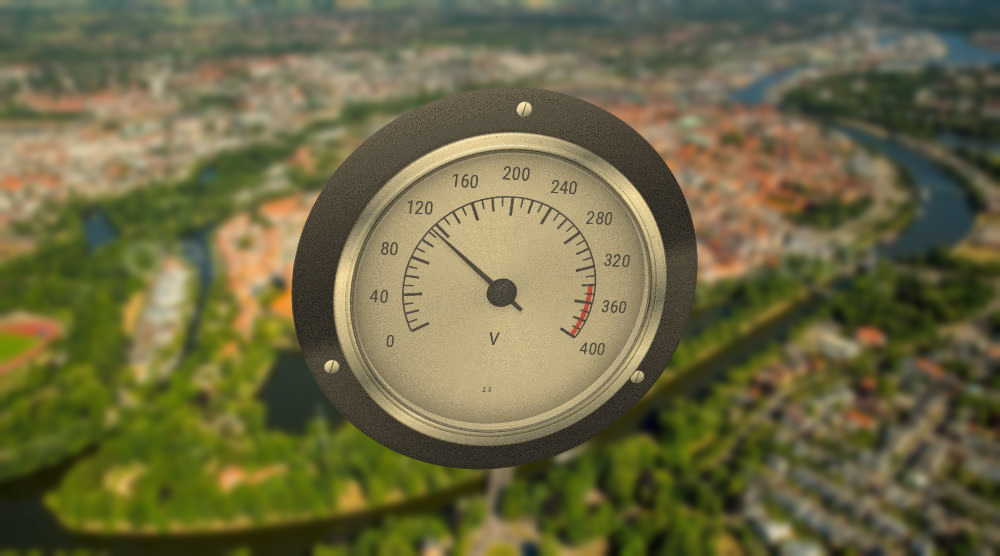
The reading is 115 V
